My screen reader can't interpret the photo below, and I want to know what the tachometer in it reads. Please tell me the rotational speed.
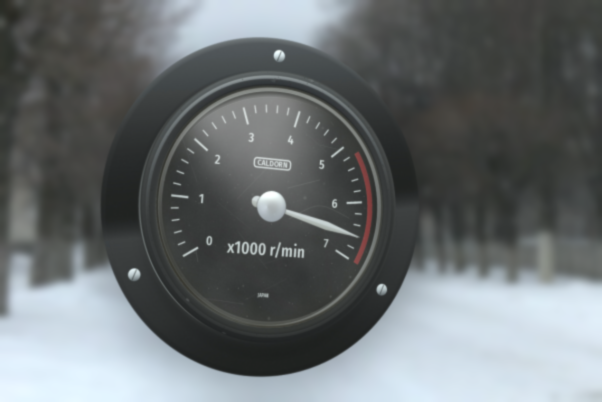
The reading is 6600 rpm
